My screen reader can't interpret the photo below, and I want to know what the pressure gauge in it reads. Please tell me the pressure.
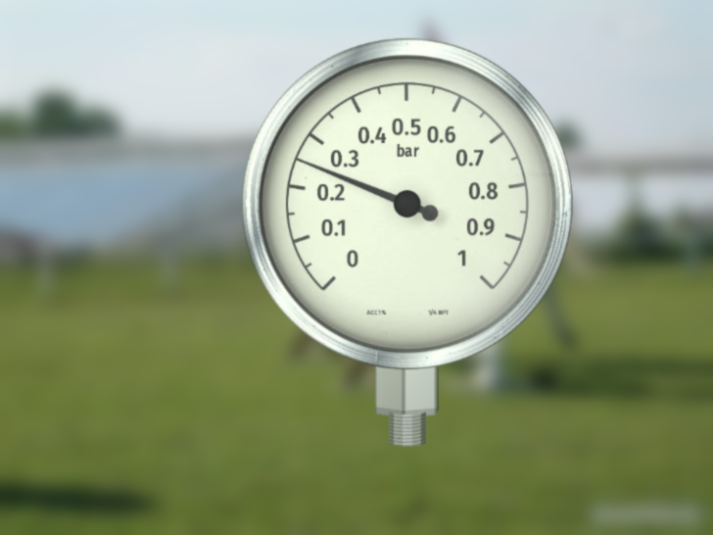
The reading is 0.25 bar
